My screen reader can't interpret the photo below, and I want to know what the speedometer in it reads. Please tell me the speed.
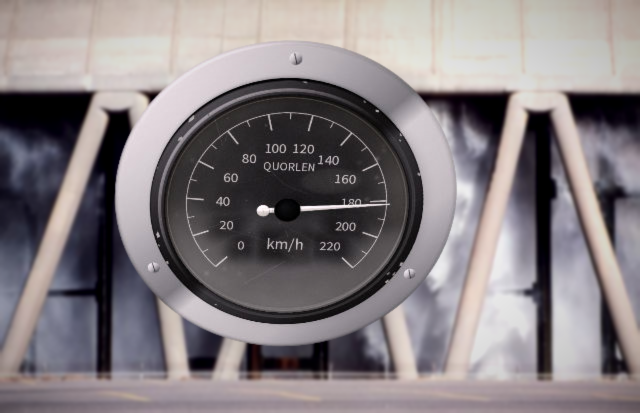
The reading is 180 km/h
